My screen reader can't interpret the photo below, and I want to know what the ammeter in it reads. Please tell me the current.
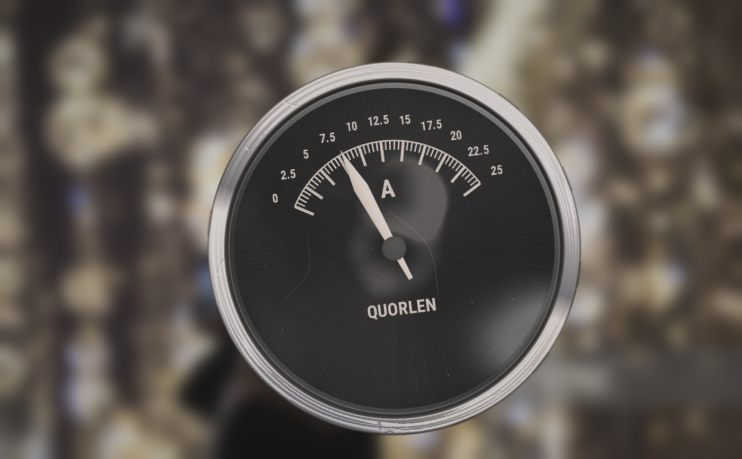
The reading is 8 A
